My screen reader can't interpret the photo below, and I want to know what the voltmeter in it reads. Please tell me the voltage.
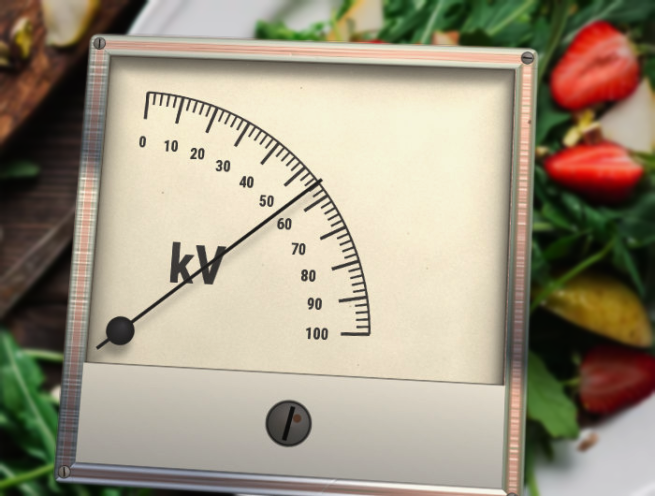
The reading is 56 kV
